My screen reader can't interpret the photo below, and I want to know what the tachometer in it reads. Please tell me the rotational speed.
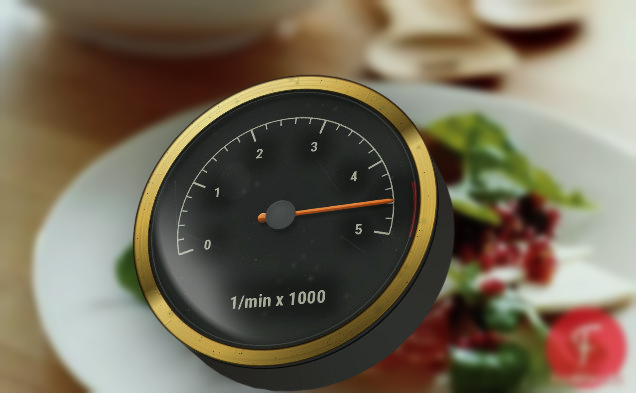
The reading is 4600 rpm
